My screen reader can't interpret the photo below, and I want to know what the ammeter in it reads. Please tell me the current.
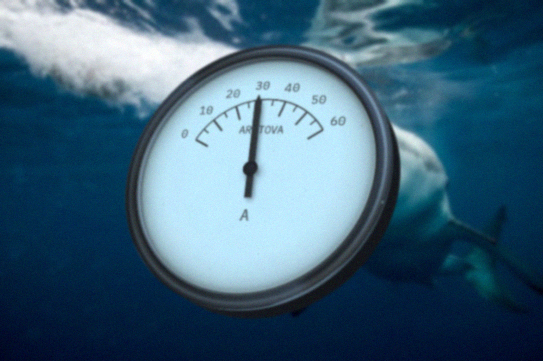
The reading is 30 A
